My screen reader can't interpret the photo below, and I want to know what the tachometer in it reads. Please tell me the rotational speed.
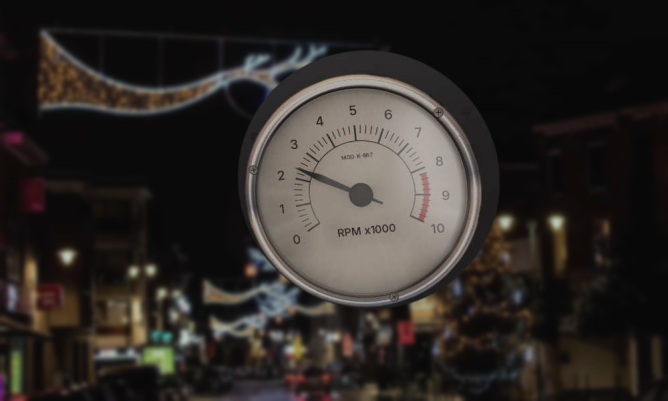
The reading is 2400 rpm
